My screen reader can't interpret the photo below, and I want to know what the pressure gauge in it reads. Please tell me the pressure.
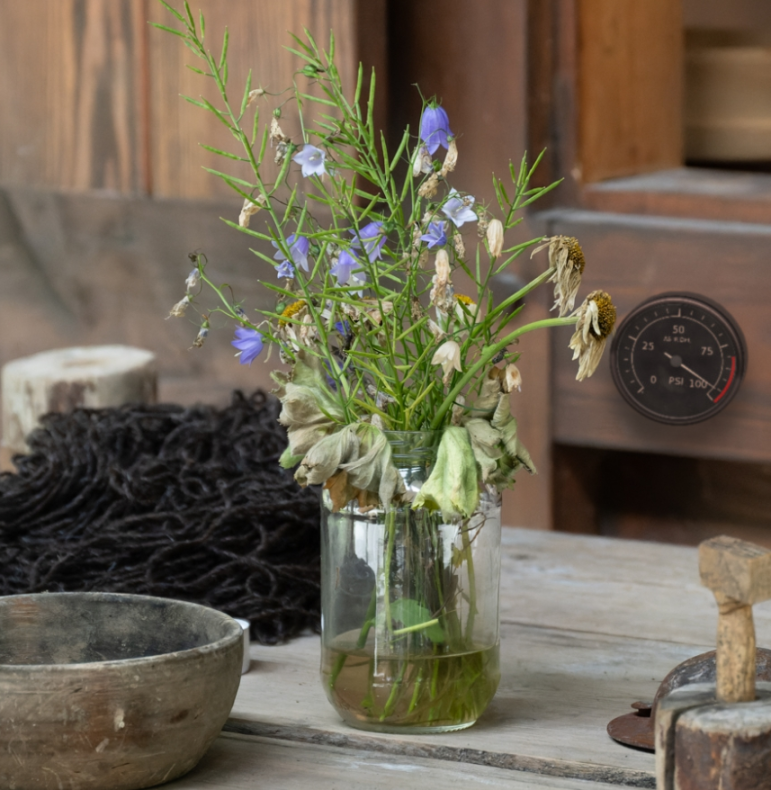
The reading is 95 psi
